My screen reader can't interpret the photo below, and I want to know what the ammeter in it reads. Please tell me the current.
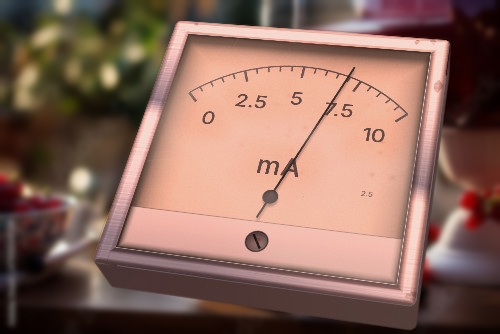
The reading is 7 mA
